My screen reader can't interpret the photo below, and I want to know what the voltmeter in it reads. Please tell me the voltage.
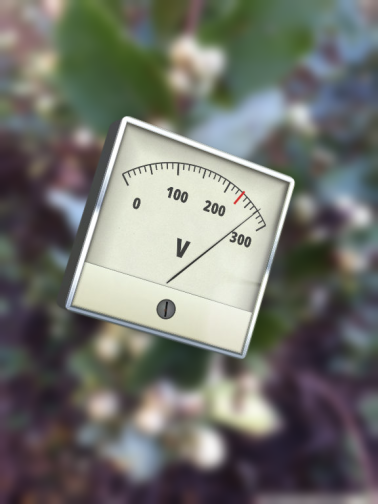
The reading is 270 V
